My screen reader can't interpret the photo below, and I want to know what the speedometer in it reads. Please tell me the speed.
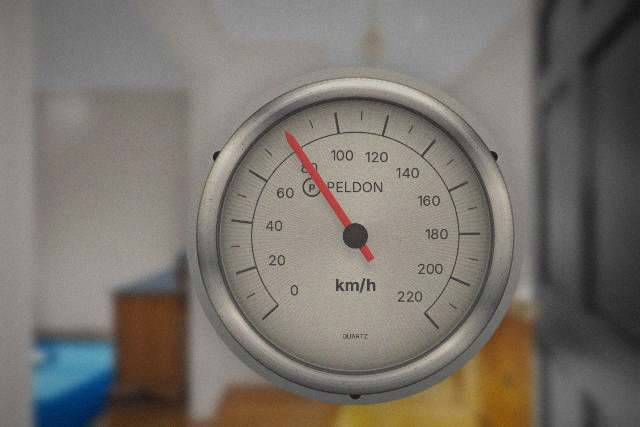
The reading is 80 km/h
